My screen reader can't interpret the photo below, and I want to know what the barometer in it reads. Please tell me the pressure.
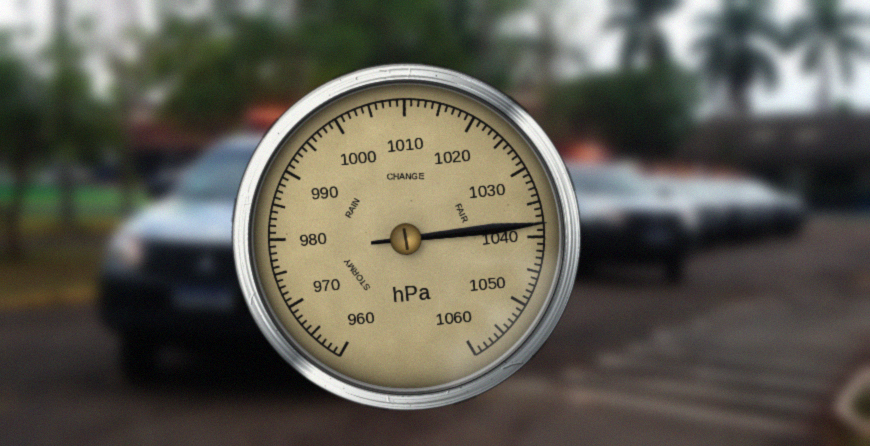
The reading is 1038 hPa
